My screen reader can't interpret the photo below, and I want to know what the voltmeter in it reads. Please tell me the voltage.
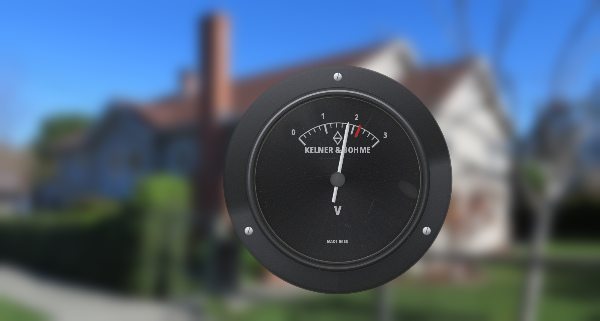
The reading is 1.8 V
